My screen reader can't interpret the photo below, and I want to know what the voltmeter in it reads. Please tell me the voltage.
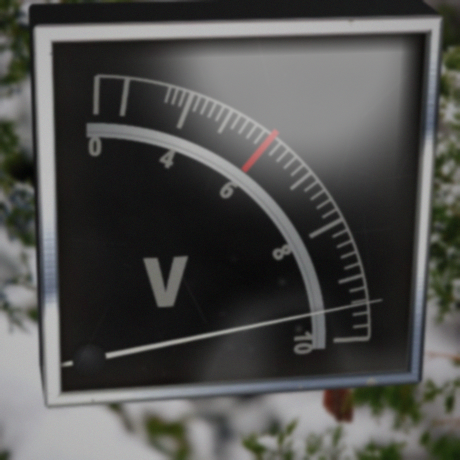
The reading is 9.4 V
